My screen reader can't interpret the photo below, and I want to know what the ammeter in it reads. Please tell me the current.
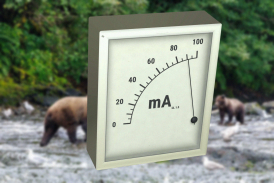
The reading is 90 mA
